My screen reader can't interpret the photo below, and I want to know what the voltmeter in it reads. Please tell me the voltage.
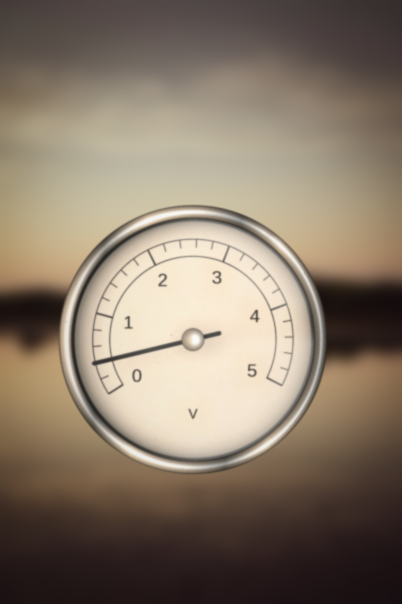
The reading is 0.4 V
